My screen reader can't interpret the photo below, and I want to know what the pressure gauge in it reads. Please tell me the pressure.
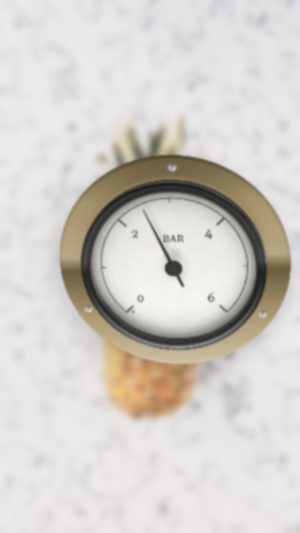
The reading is 2.5 bar
